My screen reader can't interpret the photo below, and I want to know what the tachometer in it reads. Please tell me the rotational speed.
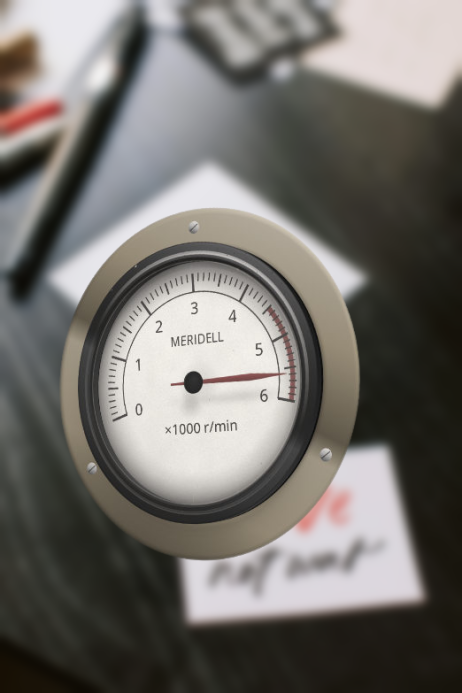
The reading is 5600 rpm
